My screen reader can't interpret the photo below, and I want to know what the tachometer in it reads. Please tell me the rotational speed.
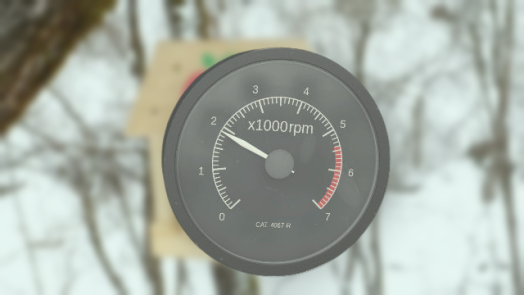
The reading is 1900 rpm
